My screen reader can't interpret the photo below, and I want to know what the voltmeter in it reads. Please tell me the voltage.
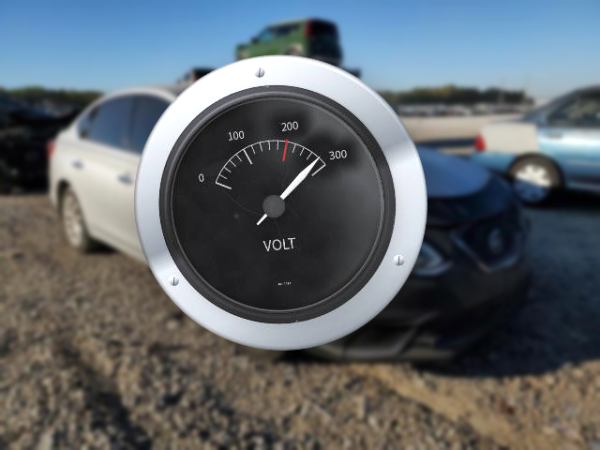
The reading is 280 V
